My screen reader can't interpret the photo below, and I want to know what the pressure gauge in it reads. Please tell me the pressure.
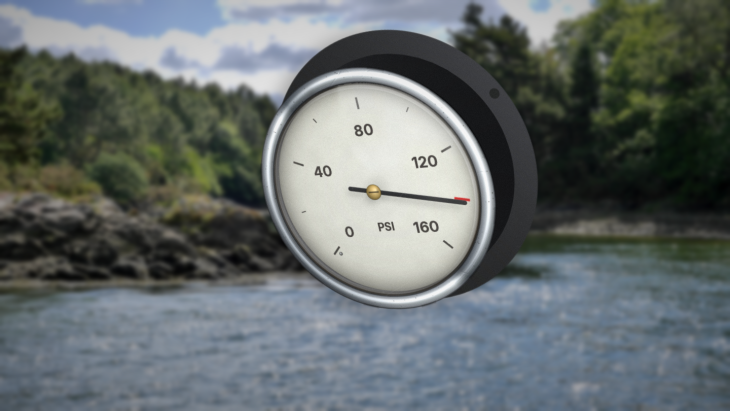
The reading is 140 psi
